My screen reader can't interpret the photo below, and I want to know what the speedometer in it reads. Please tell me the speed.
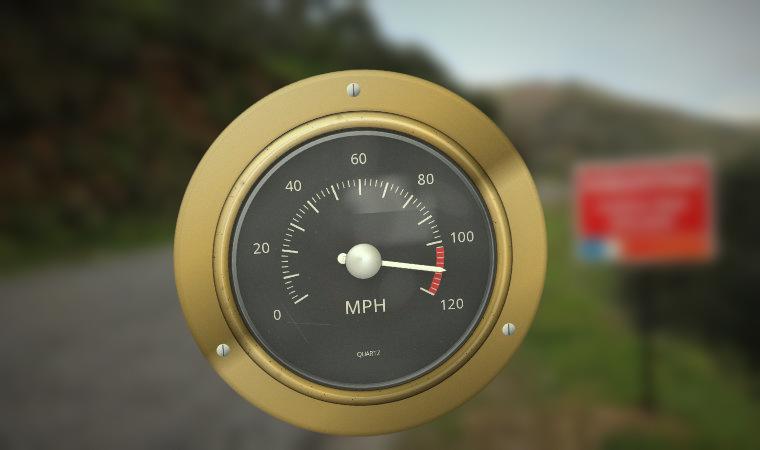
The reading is 110 mph
